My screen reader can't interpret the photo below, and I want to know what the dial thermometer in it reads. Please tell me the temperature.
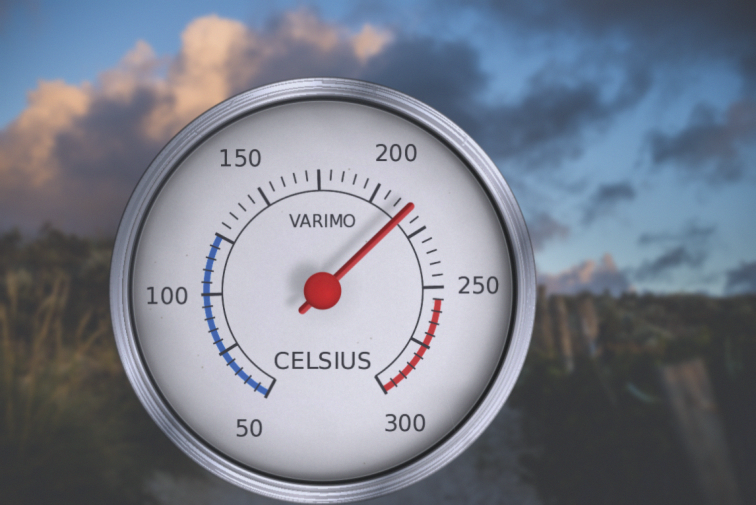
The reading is 215 °C
